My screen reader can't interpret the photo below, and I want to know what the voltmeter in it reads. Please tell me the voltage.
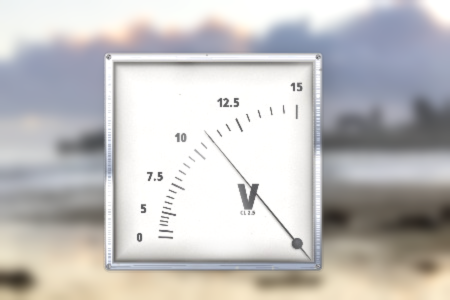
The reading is 11 V
